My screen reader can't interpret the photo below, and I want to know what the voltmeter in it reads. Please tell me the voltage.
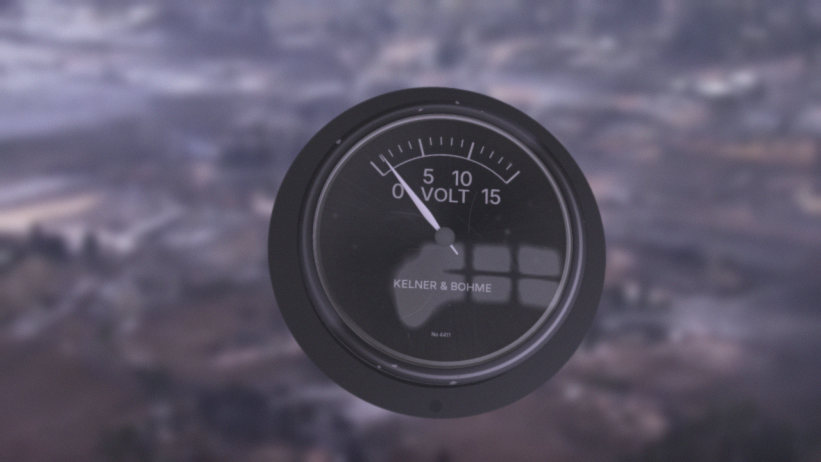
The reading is 1 V
